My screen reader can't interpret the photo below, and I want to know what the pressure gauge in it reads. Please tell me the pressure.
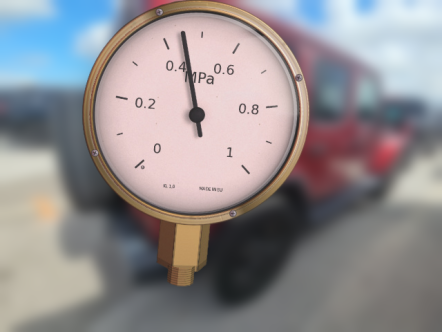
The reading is 0.45 MPa
